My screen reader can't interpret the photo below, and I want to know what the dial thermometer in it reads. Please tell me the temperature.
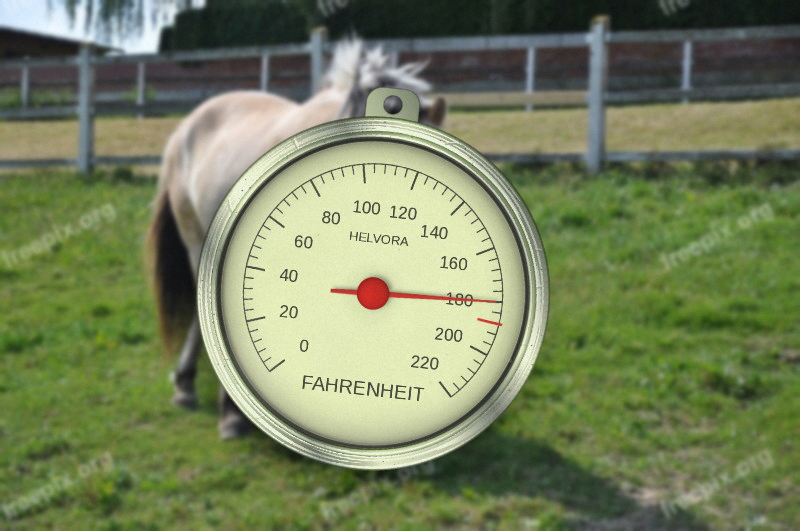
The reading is 180 °F
